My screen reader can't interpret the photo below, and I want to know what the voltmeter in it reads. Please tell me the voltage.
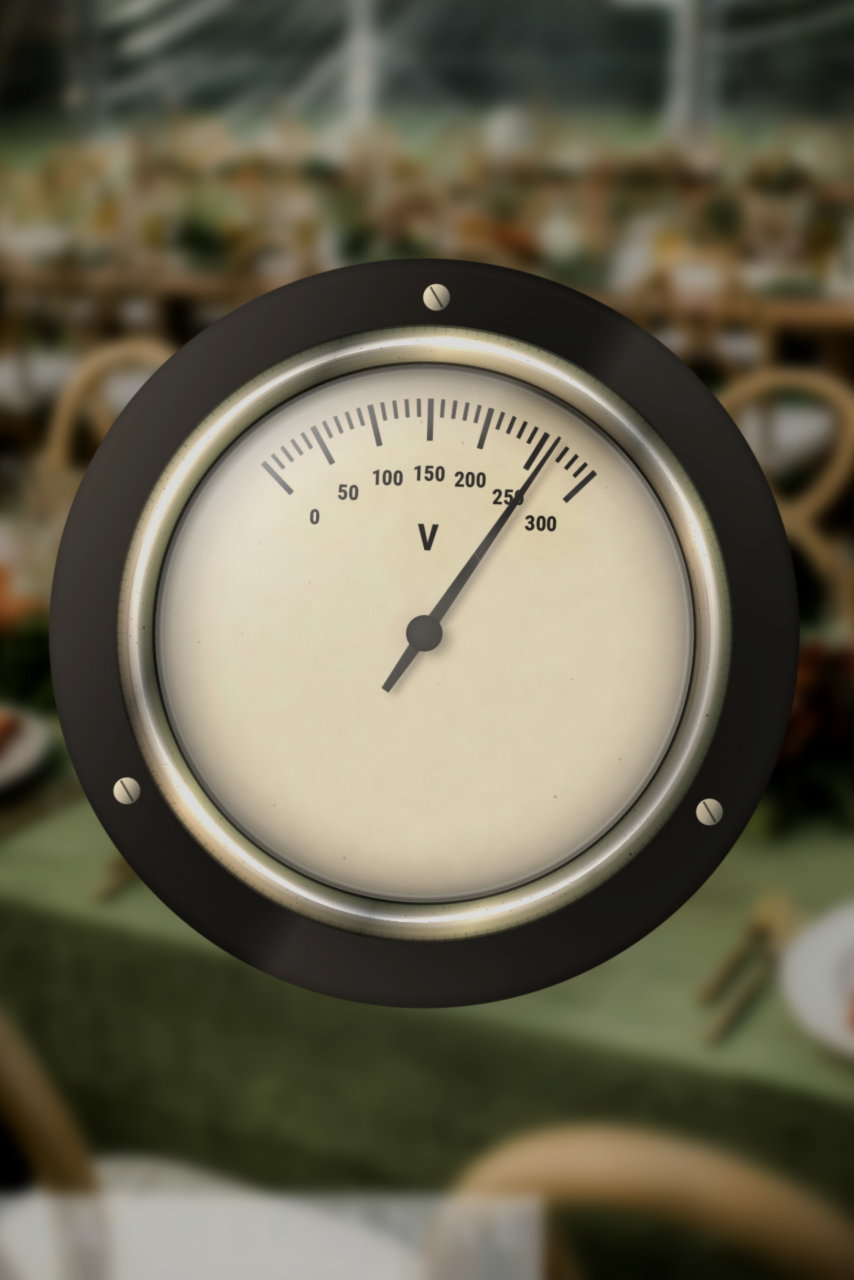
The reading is 260 V
